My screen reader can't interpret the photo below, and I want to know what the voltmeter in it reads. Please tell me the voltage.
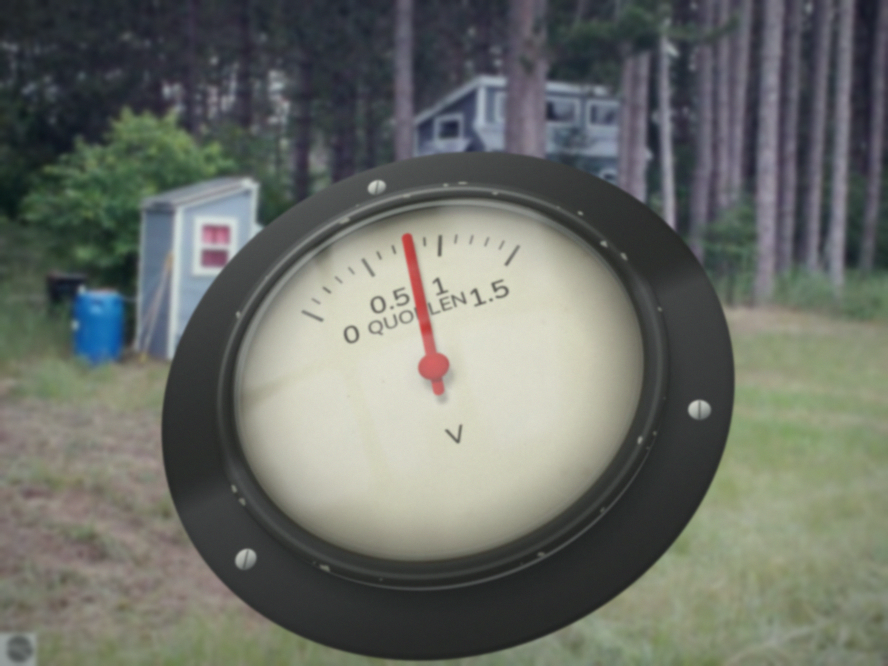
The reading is 0.8 V
